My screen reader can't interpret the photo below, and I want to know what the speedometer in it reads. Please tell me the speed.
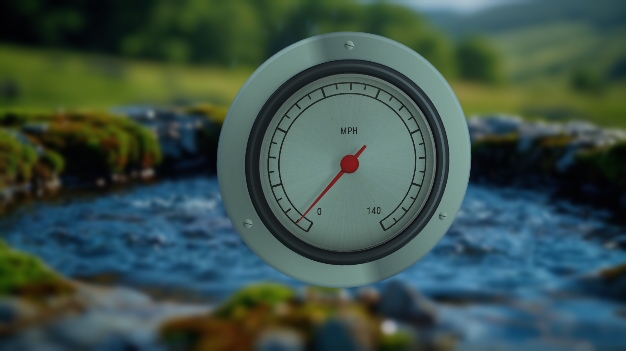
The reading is 5 mph
